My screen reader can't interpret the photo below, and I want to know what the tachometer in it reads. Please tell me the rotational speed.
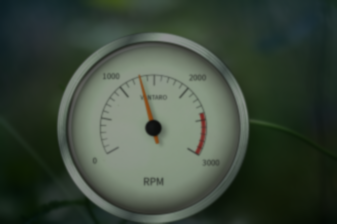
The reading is 1300 rpm
